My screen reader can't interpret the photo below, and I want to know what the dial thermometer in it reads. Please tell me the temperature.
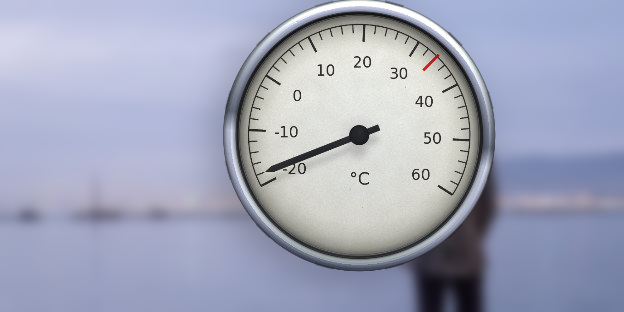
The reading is -18 °C
